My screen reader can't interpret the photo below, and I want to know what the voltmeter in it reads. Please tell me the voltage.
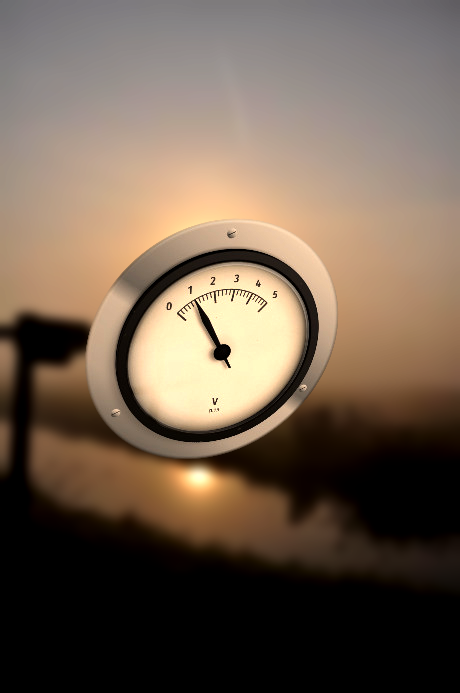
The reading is 1 V
